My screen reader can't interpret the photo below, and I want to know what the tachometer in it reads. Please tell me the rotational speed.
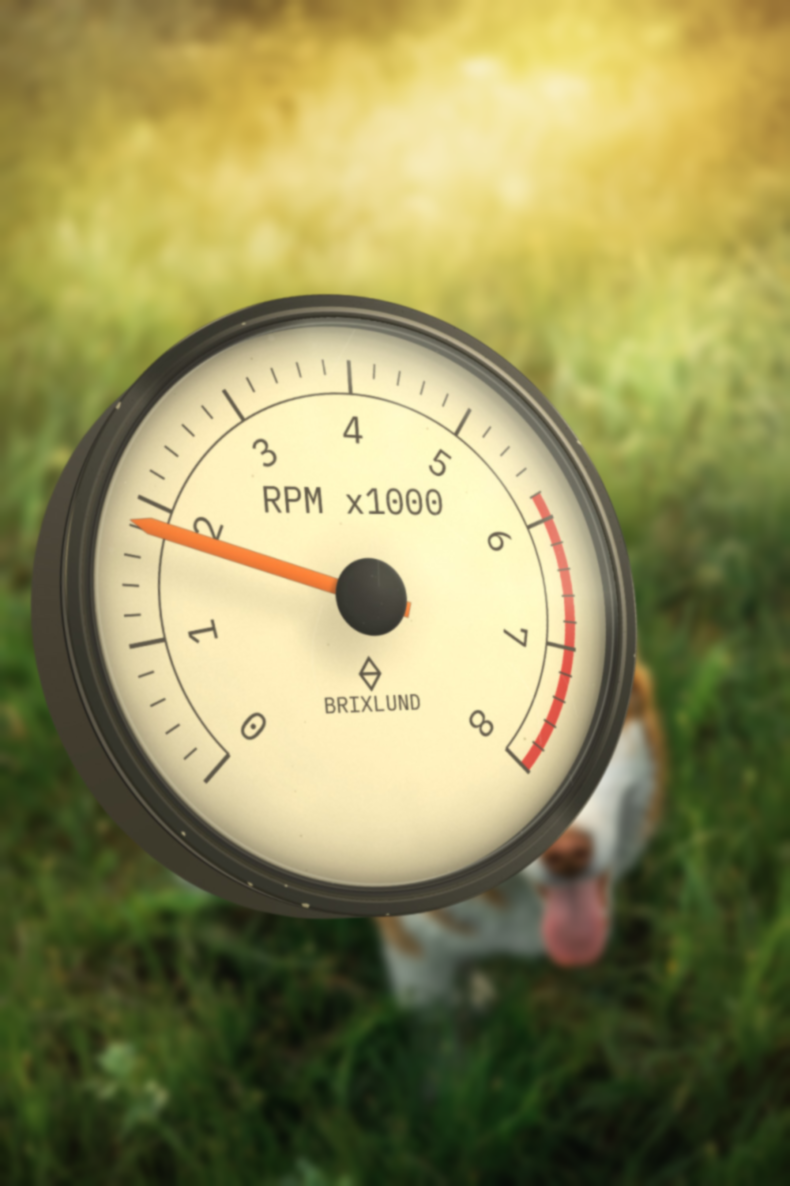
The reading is 1800 rpm
